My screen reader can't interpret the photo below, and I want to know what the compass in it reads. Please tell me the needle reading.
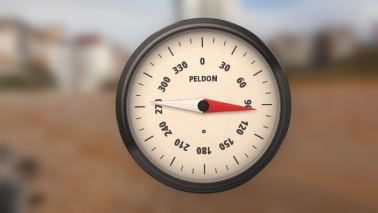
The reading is 95 °
